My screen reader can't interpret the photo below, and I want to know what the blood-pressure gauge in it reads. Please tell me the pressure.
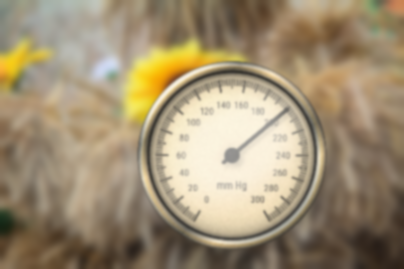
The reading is 200 mmHg
